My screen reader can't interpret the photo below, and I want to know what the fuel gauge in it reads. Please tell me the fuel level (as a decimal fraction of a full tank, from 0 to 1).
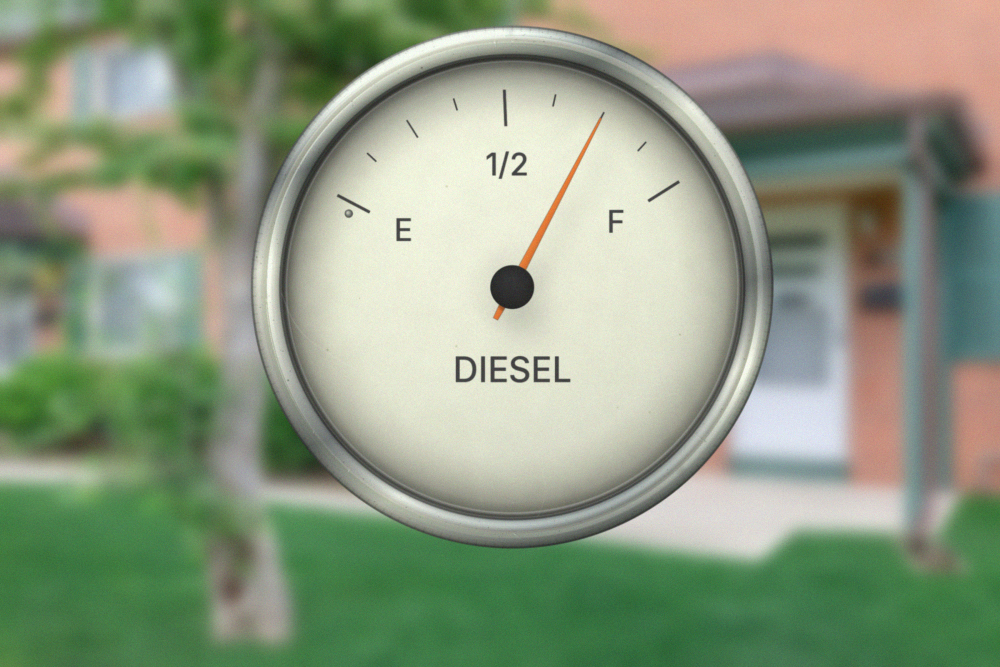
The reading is 0.75
